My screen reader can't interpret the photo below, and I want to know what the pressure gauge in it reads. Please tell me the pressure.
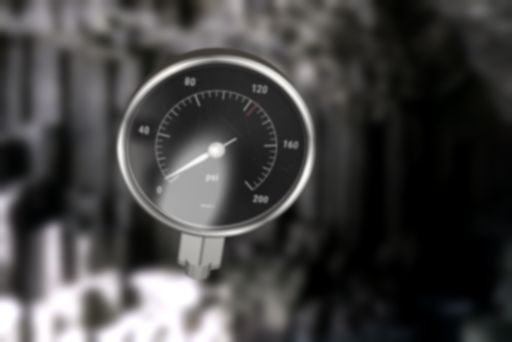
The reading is 5 psi
